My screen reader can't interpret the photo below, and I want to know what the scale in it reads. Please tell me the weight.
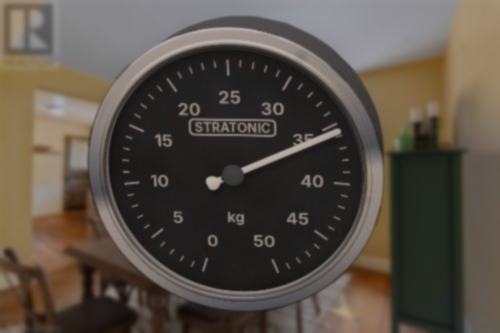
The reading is 35.5 kg
